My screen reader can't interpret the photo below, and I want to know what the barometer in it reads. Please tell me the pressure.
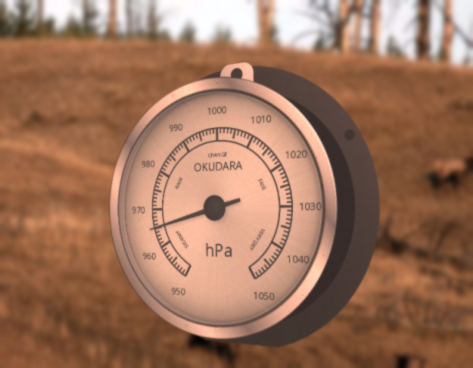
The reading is 965 hPa
